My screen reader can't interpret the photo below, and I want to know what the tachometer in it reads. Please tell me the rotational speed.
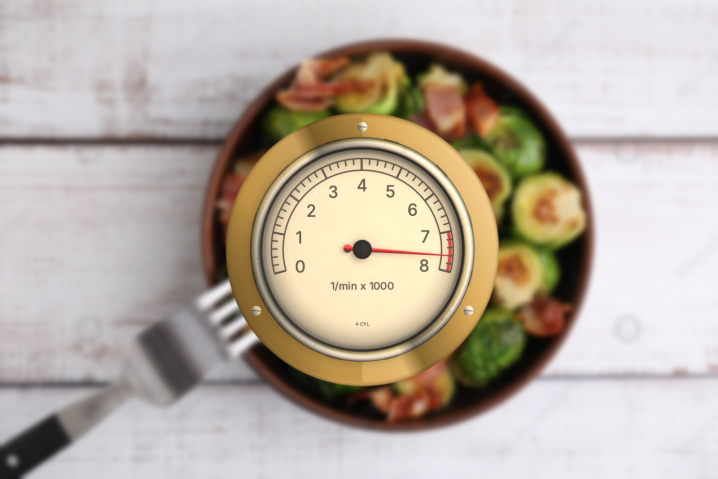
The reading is 7600 rpm
